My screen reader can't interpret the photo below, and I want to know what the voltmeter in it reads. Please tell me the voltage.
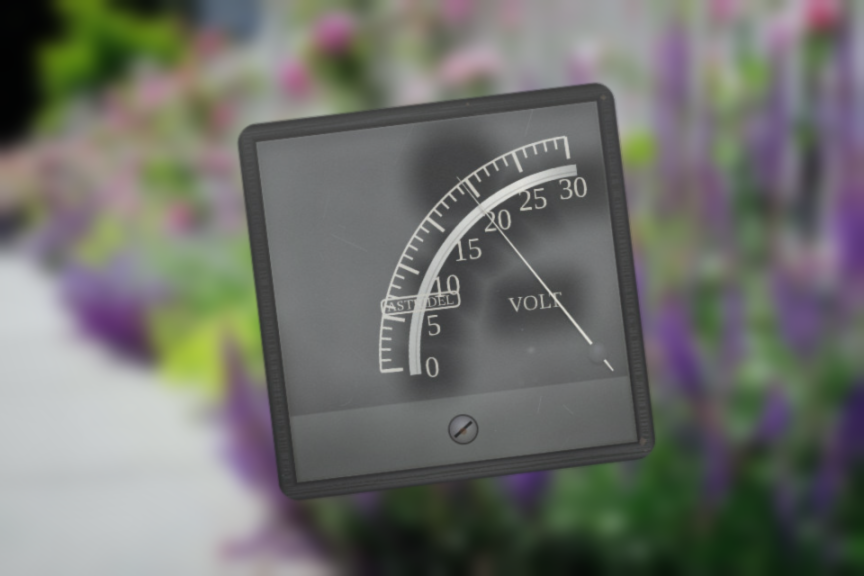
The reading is 19.5 V
